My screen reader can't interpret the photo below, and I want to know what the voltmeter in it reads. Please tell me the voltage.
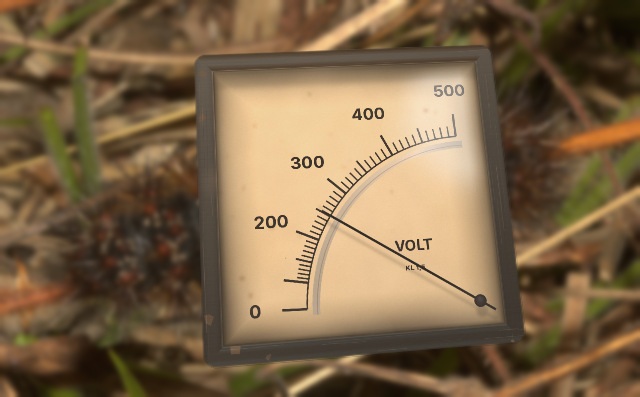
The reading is 250 V
